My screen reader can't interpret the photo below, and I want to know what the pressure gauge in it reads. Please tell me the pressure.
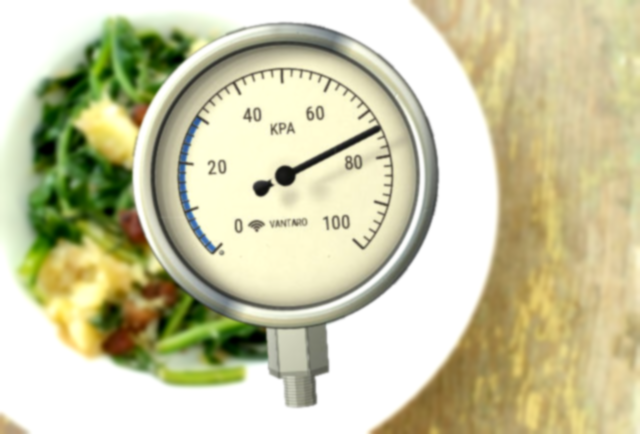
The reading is 74 kPa
